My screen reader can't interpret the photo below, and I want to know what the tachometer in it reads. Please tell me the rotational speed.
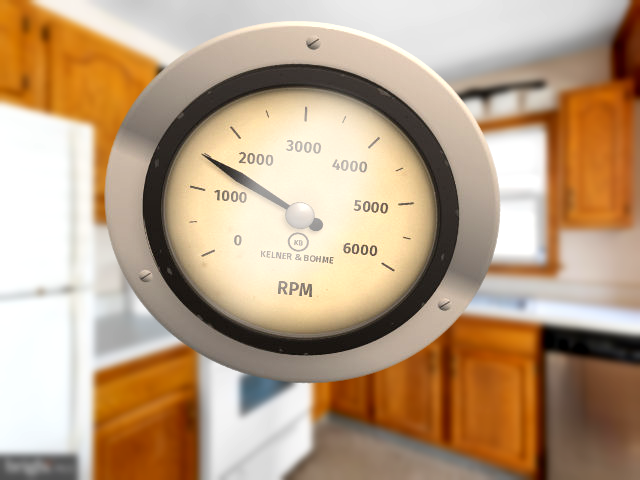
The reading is 1500 rpm
